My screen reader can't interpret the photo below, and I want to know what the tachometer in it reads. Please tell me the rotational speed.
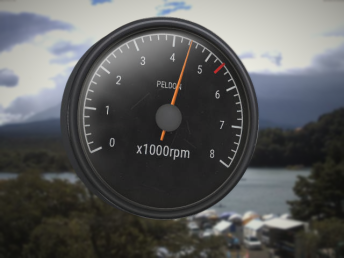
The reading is 4400 rpm
